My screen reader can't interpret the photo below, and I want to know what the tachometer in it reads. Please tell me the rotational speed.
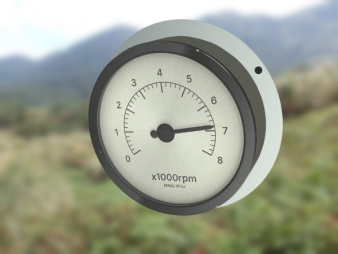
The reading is 6800 rpm
